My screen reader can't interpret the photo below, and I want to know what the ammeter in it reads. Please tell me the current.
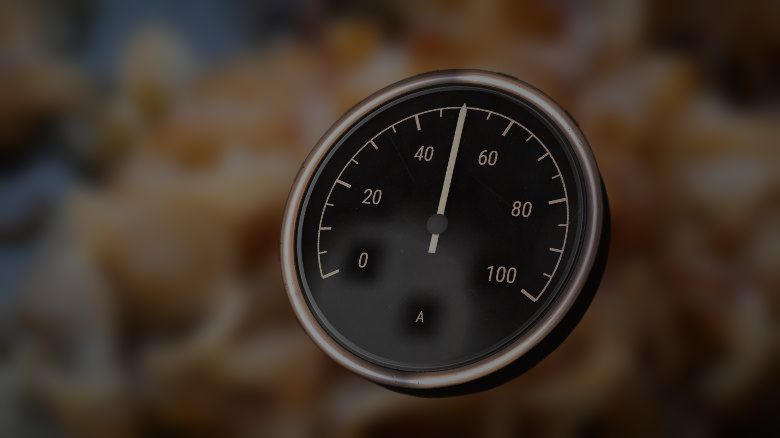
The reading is 50 A
